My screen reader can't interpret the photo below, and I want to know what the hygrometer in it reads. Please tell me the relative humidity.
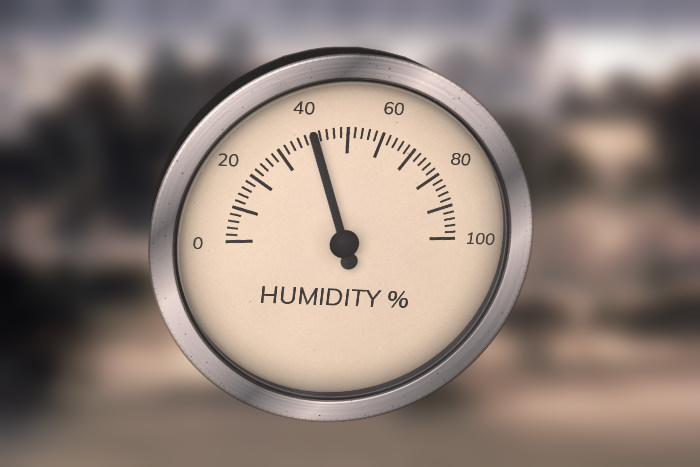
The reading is 40 %
